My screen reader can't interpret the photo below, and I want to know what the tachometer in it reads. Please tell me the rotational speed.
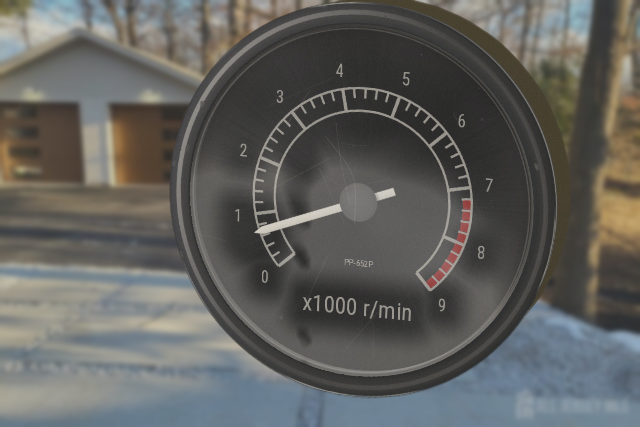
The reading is 700 rpm
